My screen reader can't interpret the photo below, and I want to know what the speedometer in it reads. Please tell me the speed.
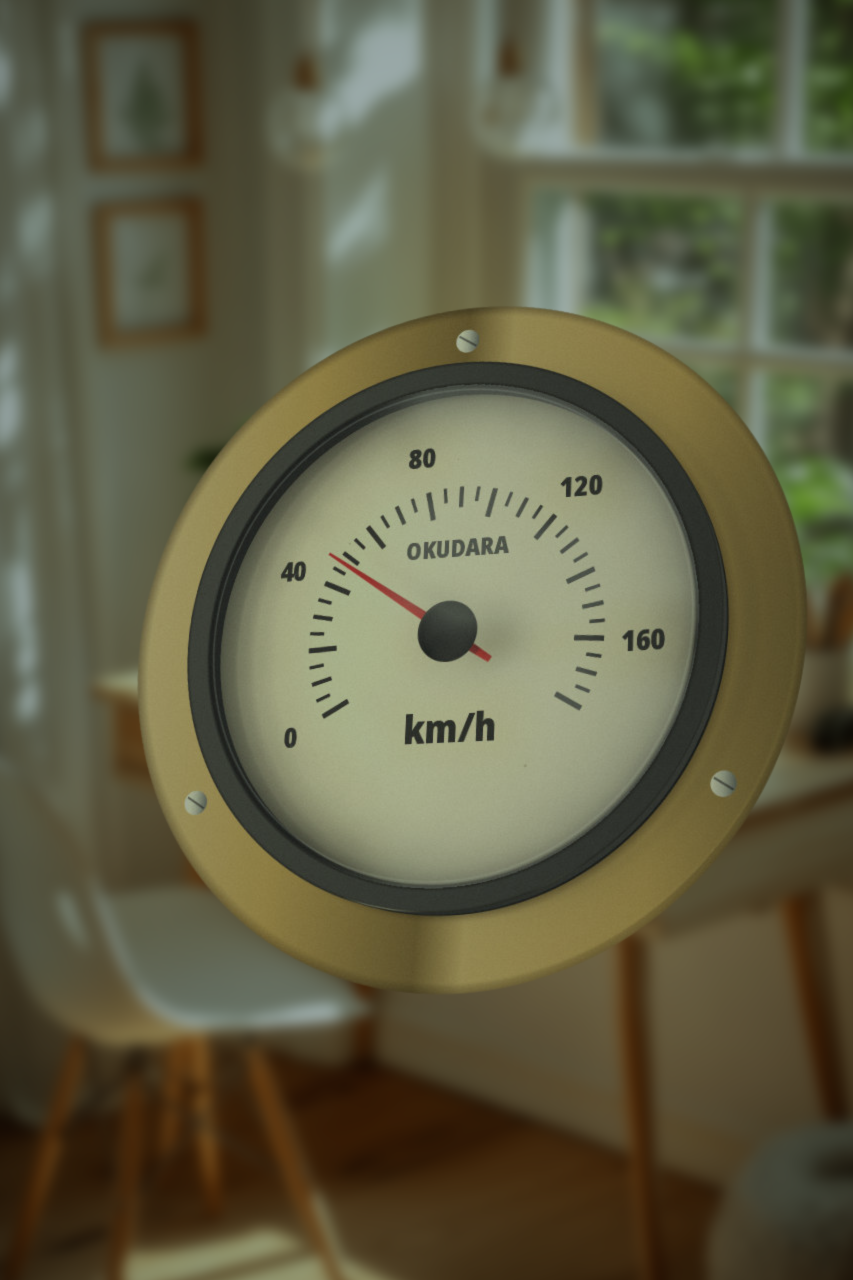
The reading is 47.5 km/h
